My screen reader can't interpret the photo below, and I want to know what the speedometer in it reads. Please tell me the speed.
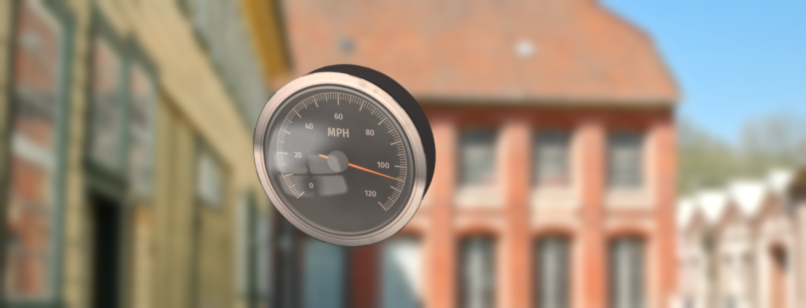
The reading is 105 mph
